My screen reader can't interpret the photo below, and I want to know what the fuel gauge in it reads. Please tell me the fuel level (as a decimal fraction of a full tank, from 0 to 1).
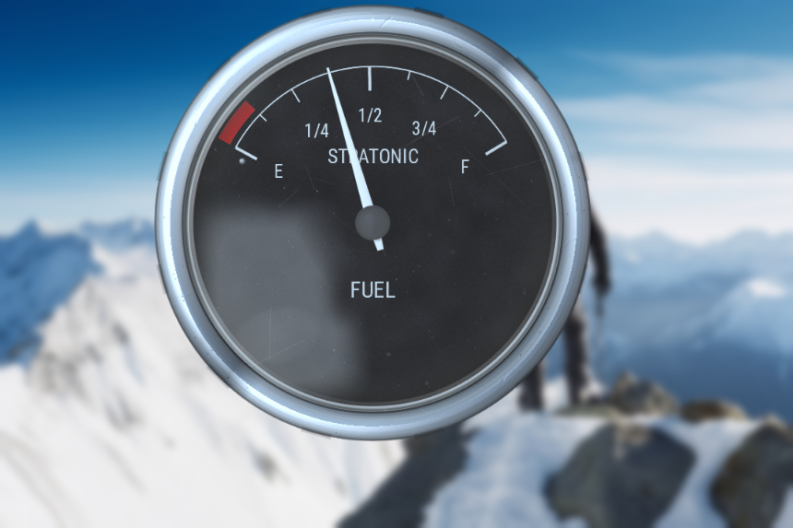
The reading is 0.375
